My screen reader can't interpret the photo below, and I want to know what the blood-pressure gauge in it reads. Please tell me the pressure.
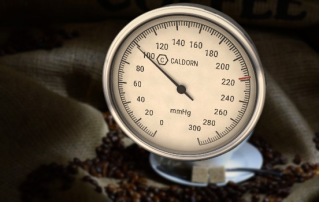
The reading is 100 mmHg
